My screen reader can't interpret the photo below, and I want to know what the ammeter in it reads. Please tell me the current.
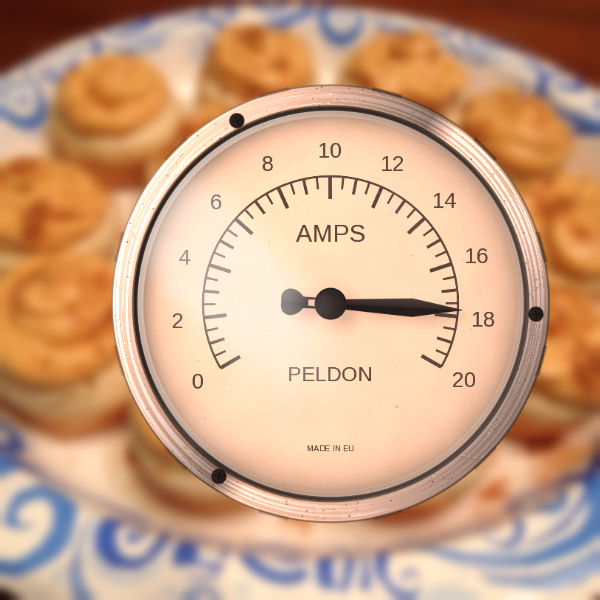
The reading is 17.75 A
